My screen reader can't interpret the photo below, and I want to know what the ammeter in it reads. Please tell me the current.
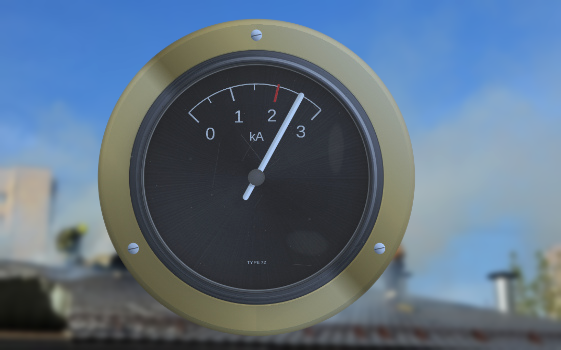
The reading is 2.5 kA
